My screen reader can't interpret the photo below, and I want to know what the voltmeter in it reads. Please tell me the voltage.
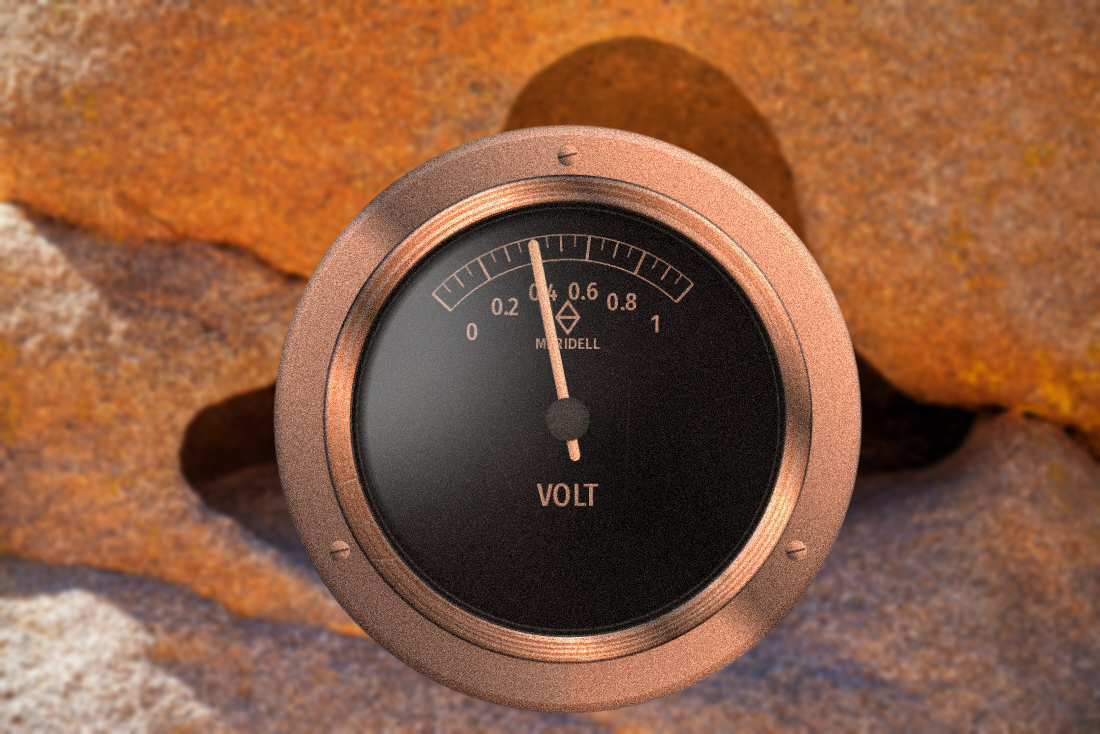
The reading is 0.4 V
